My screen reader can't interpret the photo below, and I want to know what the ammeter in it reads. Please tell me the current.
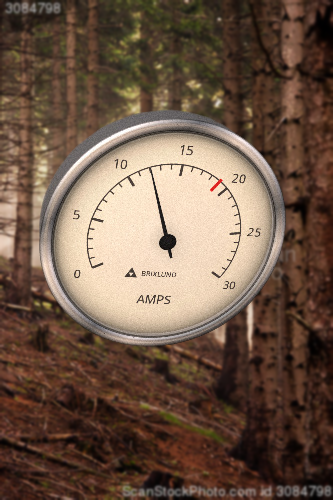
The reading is 12 A
